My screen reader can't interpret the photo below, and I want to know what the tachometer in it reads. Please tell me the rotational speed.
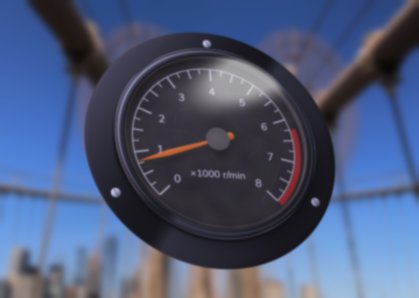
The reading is 750 rpm
